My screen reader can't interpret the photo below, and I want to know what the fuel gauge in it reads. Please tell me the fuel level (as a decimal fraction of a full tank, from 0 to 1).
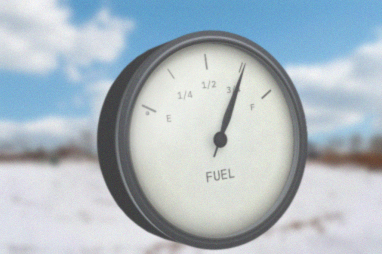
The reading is 0.75
